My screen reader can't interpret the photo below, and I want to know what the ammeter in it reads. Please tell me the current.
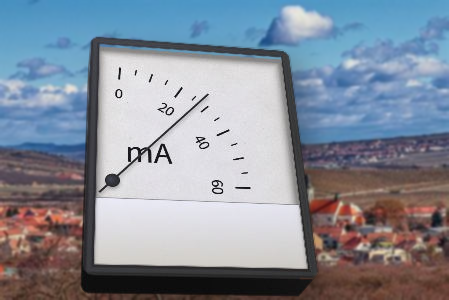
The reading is 27.5 mA
